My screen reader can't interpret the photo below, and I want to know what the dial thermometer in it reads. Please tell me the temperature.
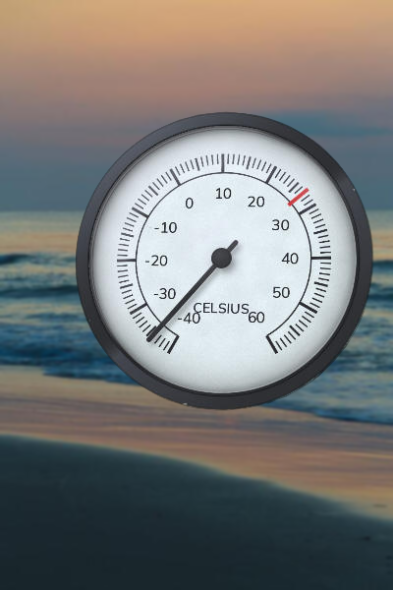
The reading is -36 °C
